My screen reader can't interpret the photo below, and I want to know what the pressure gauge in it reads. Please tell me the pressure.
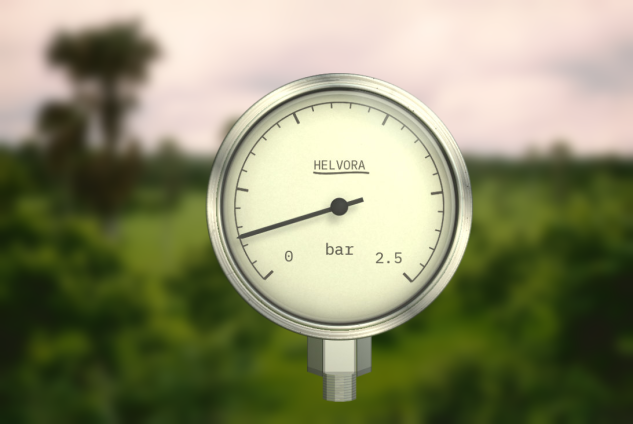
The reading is 0.25 bar
